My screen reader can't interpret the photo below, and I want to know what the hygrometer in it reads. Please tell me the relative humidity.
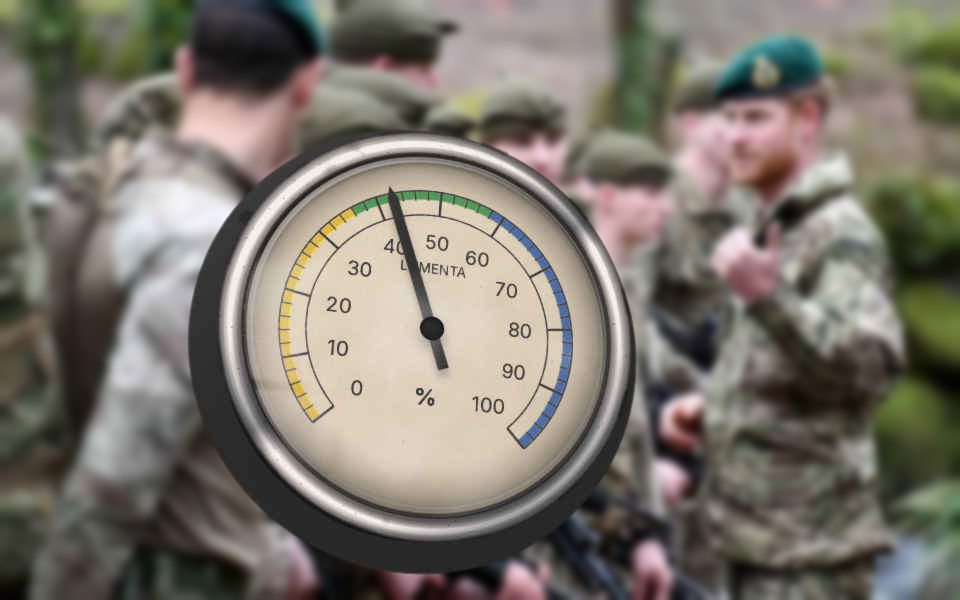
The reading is 42 %
